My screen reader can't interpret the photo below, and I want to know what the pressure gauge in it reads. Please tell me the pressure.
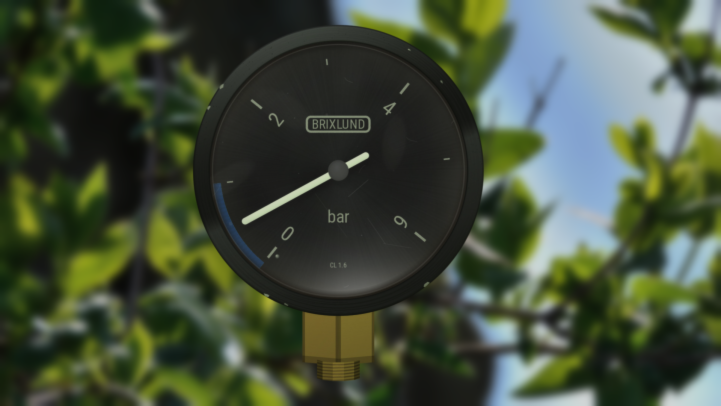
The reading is 0.5 bar
